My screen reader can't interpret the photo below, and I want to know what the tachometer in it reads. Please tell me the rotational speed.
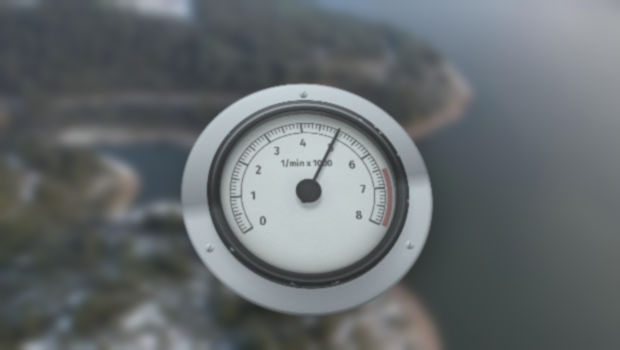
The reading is 5000 rpm
